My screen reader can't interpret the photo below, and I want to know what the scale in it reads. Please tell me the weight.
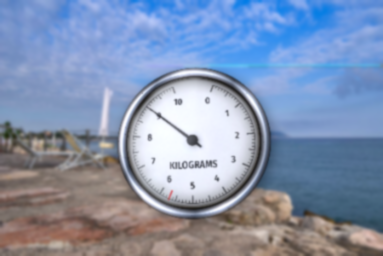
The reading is 9 kg
